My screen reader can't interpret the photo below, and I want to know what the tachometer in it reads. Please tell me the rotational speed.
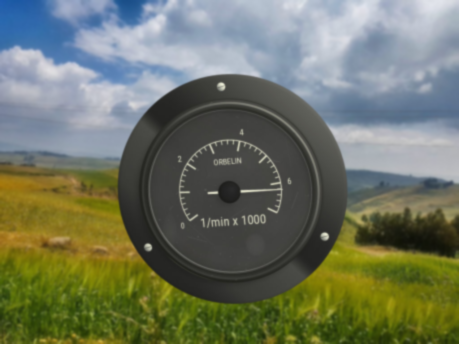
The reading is 6200 rpm
